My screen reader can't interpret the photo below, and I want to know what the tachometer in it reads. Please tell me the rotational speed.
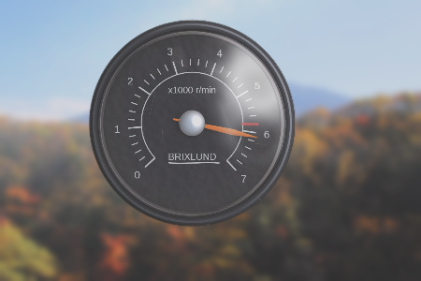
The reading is 6100 rpm
